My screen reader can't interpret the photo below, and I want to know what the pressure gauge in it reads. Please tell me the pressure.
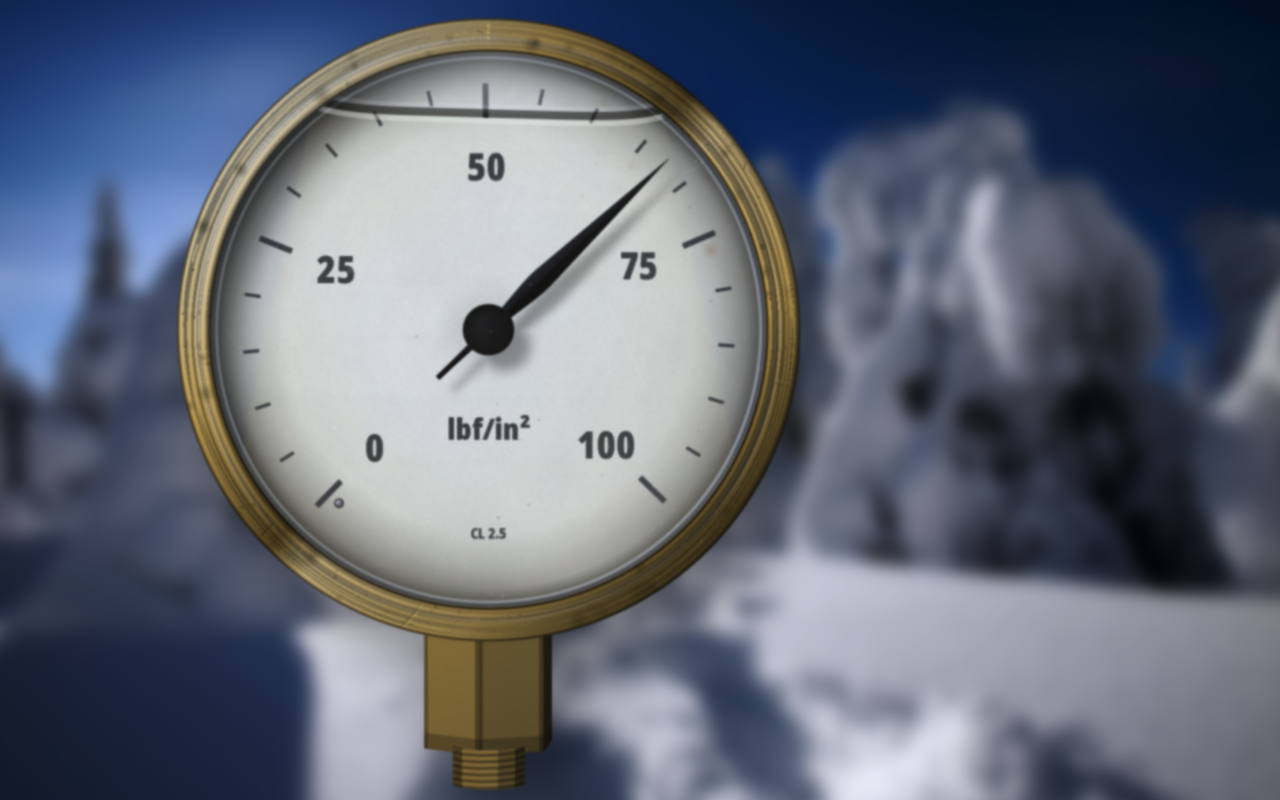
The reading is 67.5 psi
